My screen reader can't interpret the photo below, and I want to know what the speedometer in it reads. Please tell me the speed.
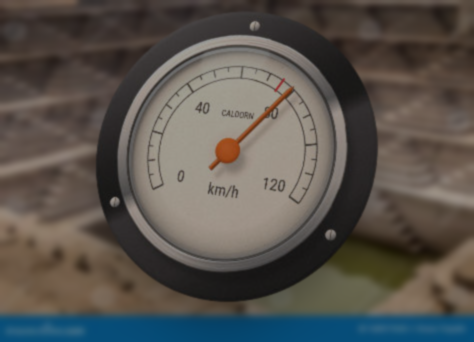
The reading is 80 km/h
